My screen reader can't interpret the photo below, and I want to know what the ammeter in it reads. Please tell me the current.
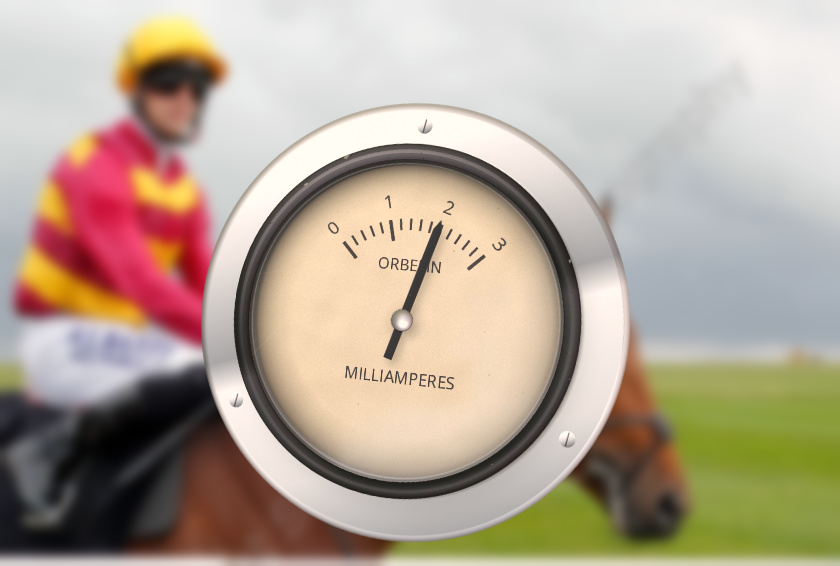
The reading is 2 mA
